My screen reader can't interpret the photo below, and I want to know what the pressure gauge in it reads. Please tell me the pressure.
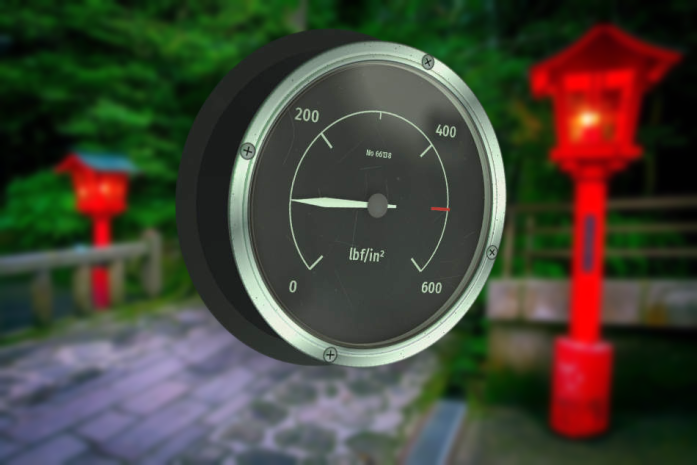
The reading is 100 psi
